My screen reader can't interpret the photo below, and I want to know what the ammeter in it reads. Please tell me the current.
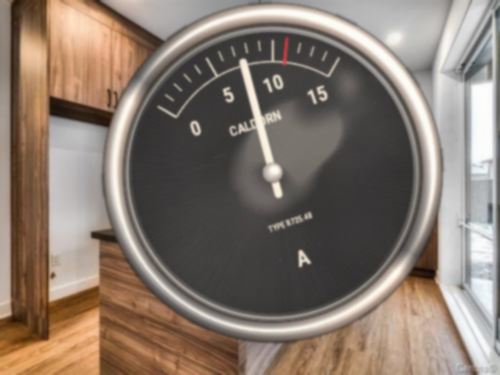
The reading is 7.5 A
